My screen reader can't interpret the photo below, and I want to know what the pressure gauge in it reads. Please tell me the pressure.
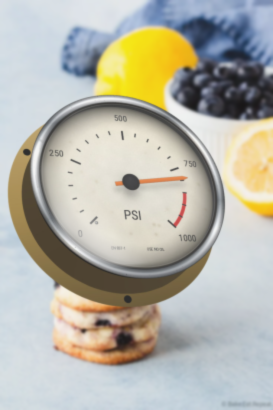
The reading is 800 psi
